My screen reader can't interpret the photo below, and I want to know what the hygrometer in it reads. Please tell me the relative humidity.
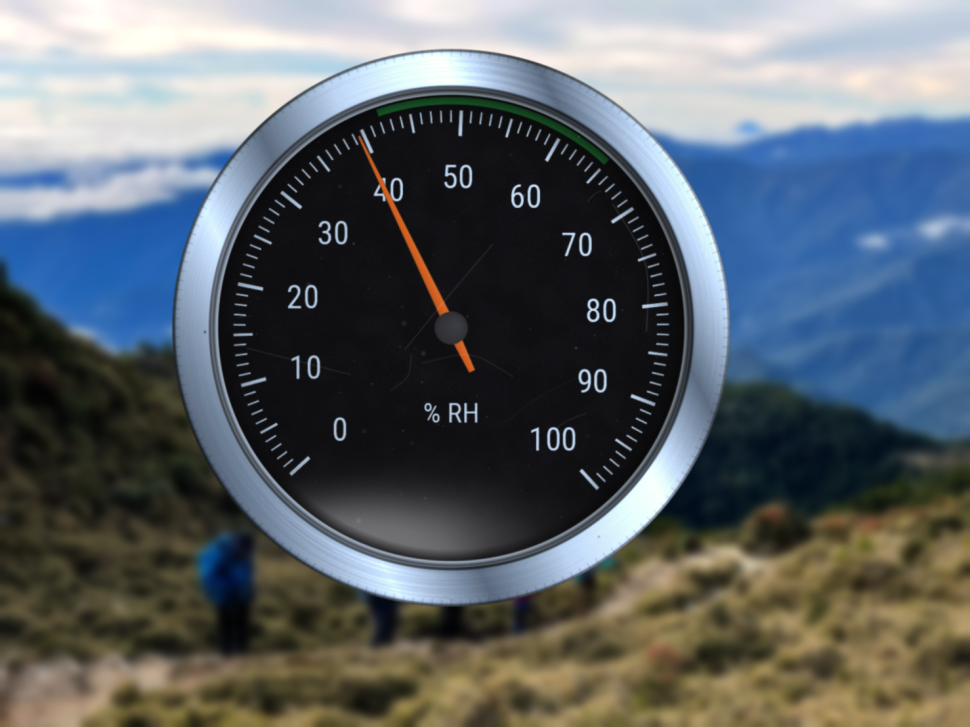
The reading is 39.5 %
